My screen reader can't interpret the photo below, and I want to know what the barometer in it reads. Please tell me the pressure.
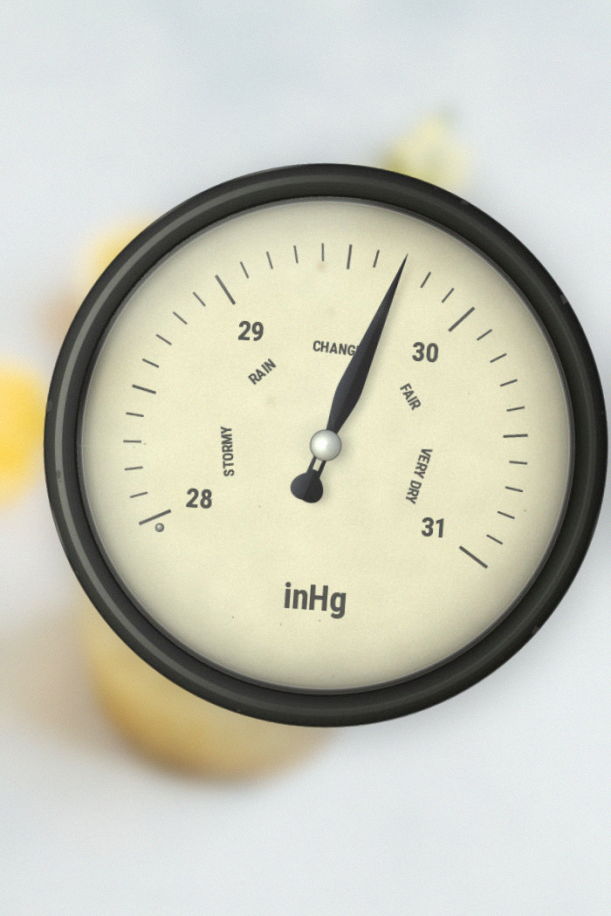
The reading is 29.7 inHg
